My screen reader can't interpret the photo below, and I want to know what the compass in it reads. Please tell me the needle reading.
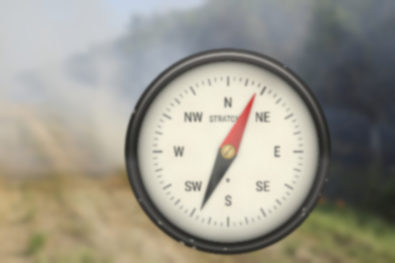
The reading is 25 °
